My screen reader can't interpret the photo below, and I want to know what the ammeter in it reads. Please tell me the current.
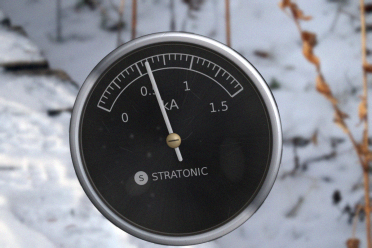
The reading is 0.6 kA
